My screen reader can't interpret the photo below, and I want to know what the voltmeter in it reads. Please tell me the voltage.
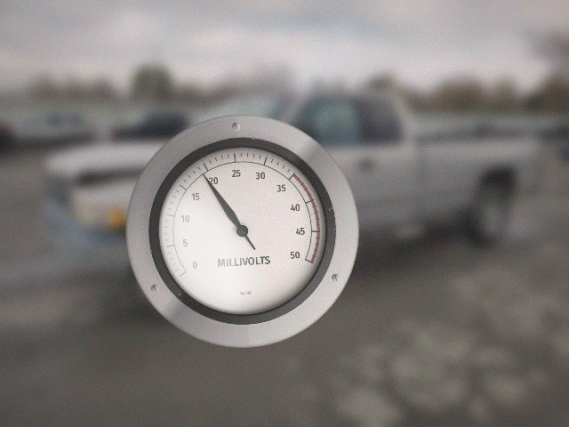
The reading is 19 mV
